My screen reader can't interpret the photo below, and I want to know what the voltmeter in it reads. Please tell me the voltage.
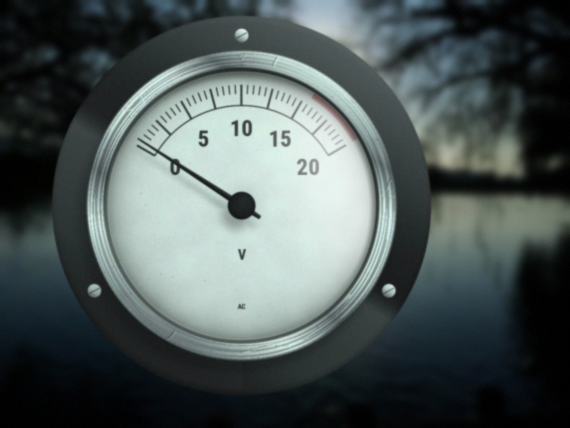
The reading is 0.5 V
